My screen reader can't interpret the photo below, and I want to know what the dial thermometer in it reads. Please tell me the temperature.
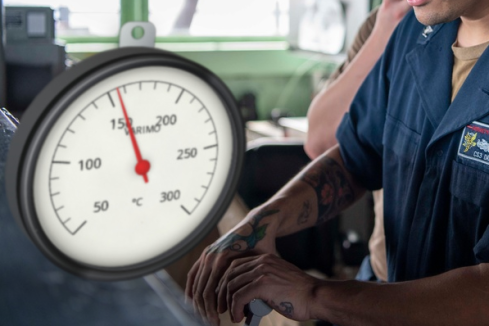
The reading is 155 °C
